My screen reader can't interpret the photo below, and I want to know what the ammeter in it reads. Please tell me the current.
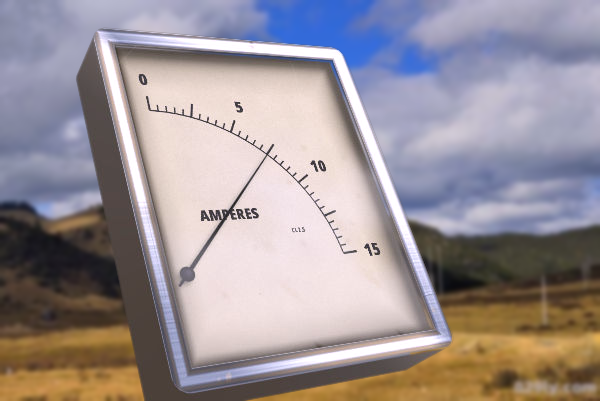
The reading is 7.5 A
